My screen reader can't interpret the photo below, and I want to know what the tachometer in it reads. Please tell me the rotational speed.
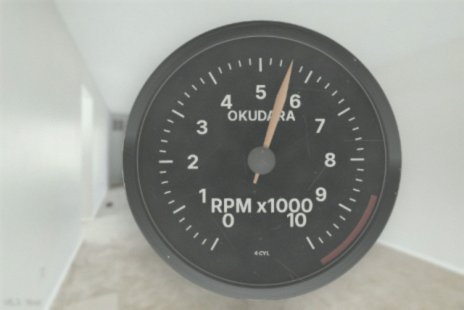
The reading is 5600 rpm
